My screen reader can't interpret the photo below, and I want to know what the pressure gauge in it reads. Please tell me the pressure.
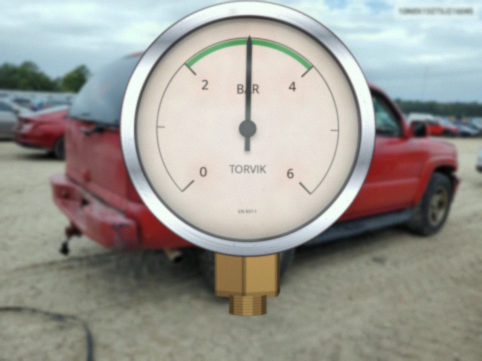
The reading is 3 bar
